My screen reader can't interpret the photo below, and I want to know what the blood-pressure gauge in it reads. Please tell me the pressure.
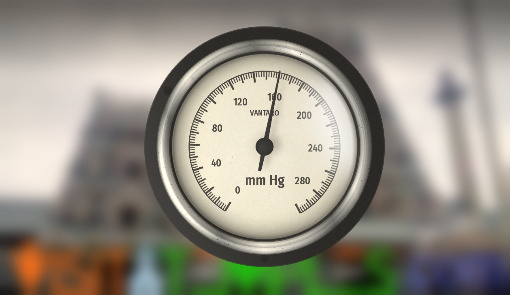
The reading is 160 mmHg
